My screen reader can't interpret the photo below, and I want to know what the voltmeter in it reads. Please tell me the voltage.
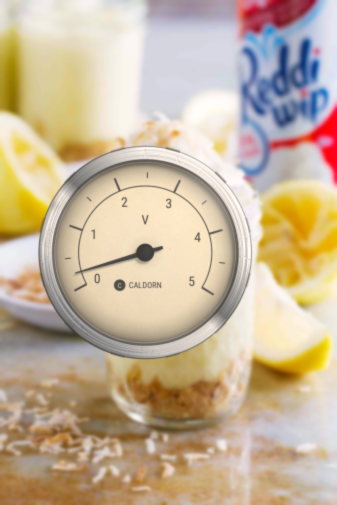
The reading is 0.25 V
